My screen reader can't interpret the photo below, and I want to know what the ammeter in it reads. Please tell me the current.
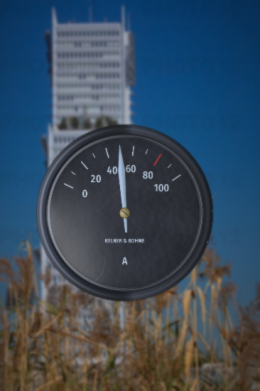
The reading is 50 A
